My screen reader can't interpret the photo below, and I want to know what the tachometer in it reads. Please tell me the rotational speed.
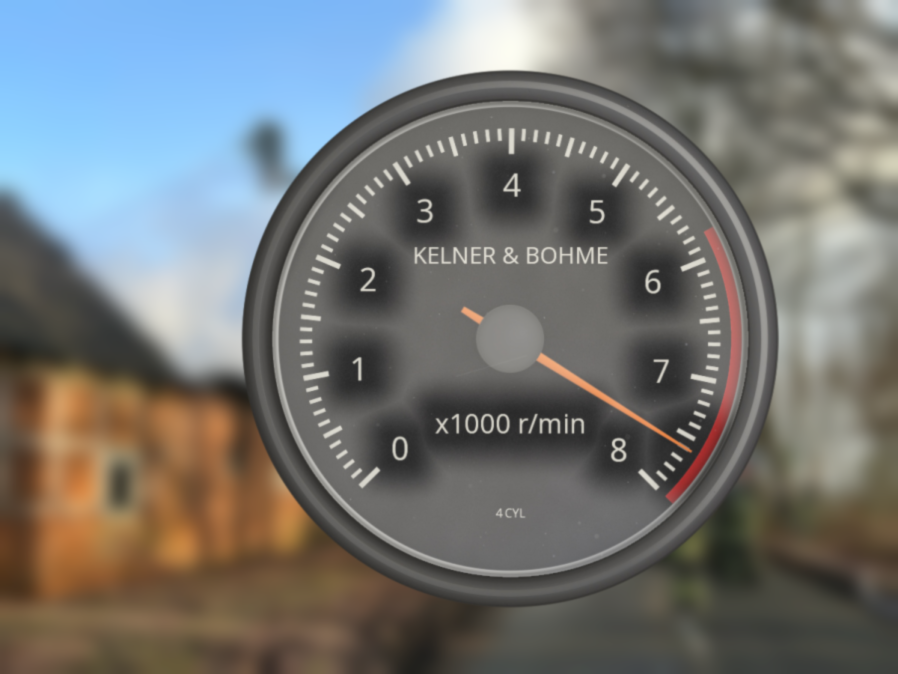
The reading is 7600 rpm
